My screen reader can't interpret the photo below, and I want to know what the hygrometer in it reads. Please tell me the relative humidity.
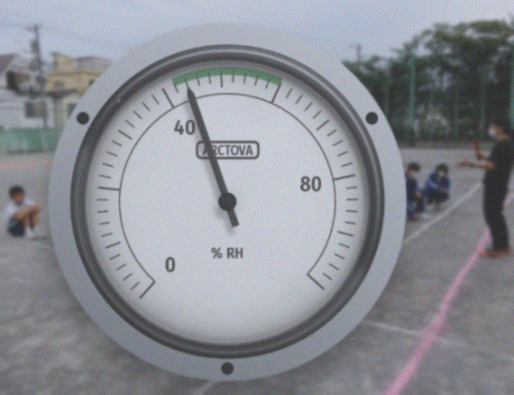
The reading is 44 %
